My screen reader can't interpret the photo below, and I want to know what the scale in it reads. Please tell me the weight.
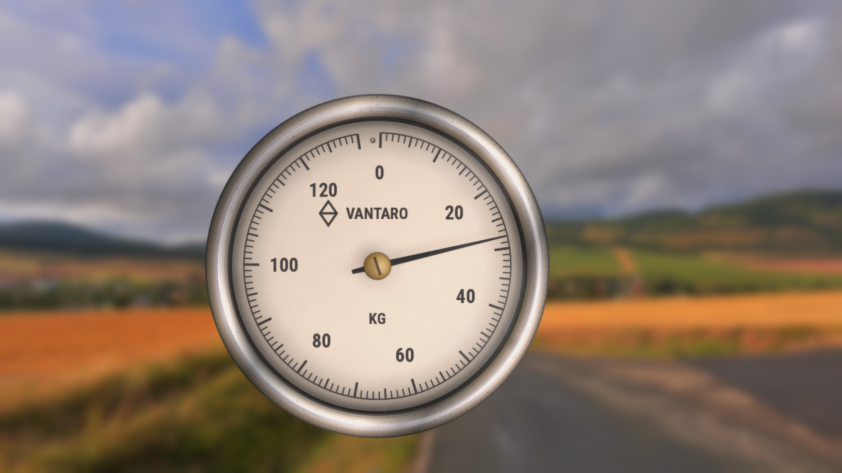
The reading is 28 kg
